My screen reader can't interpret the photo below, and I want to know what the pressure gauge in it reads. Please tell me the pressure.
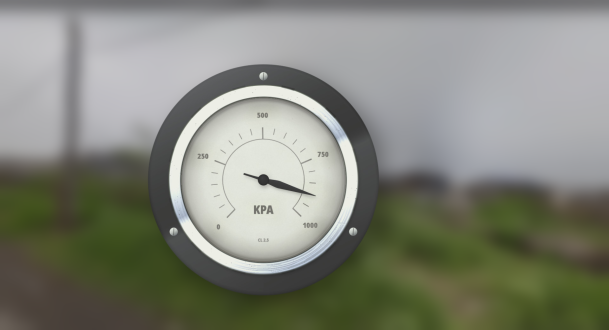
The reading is 900 kPa
